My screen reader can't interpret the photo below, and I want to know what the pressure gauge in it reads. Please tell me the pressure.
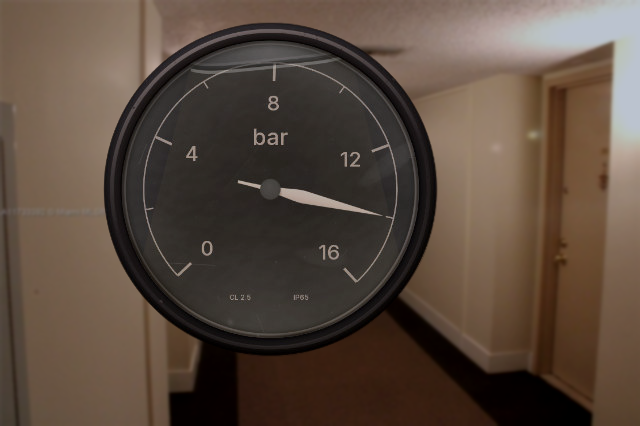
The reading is 14 bar
